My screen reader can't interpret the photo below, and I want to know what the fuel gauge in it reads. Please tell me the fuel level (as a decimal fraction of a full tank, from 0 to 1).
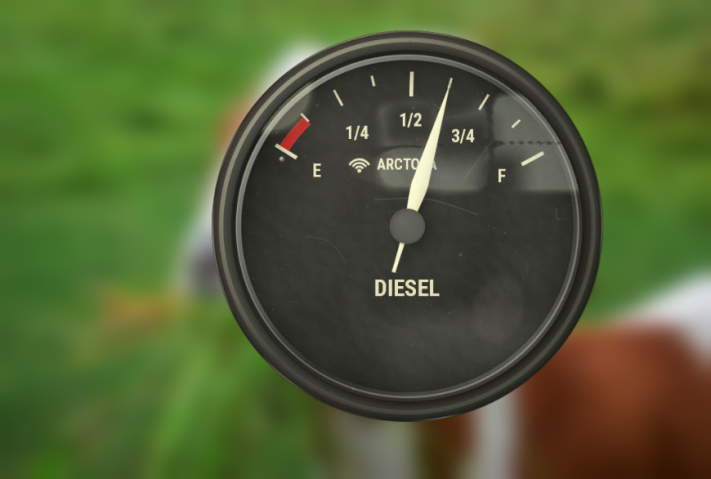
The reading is 0.625
